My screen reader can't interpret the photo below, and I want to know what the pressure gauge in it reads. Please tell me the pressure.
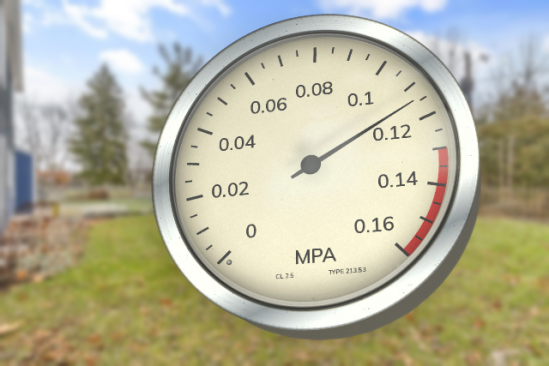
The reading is 0.115 MPa
